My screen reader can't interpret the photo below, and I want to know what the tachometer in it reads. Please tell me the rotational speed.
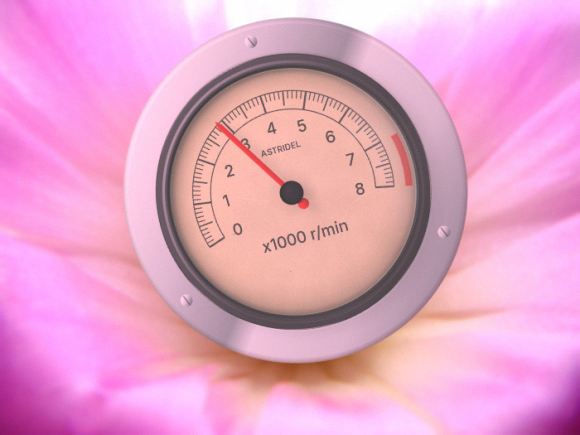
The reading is 2900 rpm
